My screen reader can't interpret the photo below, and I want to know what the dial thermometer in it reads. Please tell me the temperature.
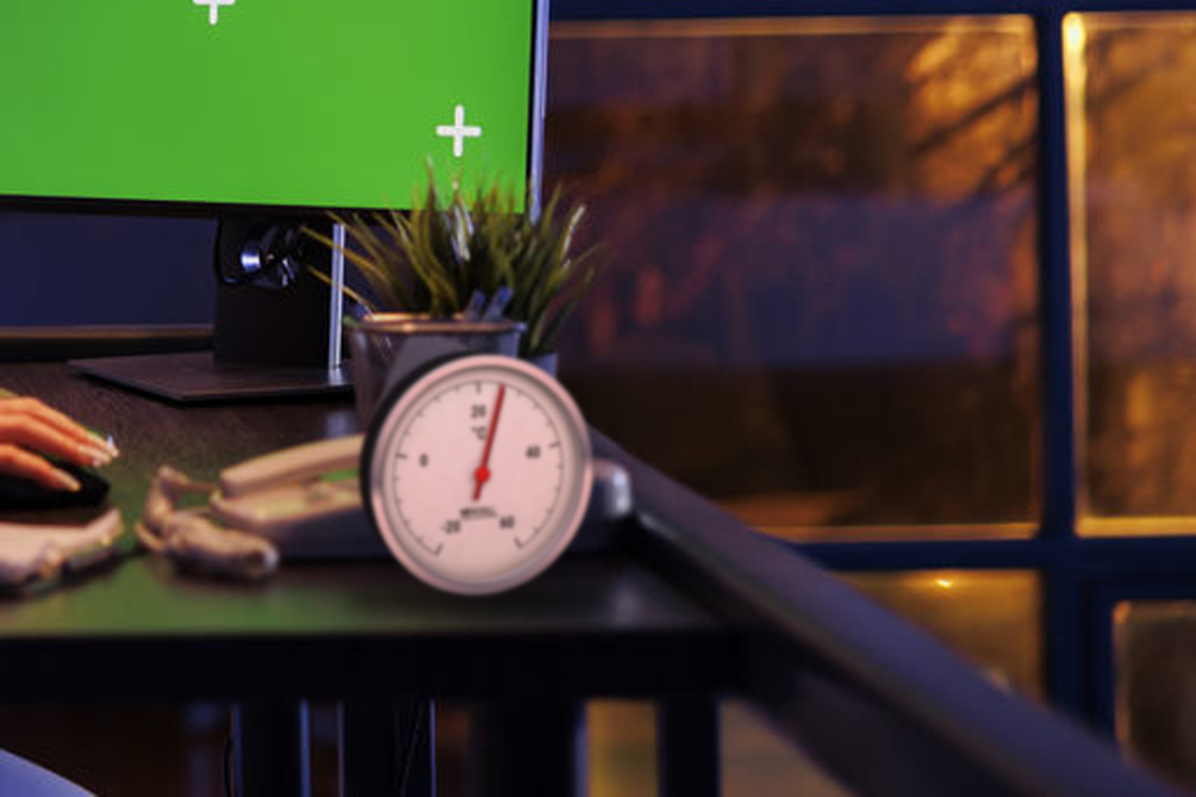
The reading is 24 °C
